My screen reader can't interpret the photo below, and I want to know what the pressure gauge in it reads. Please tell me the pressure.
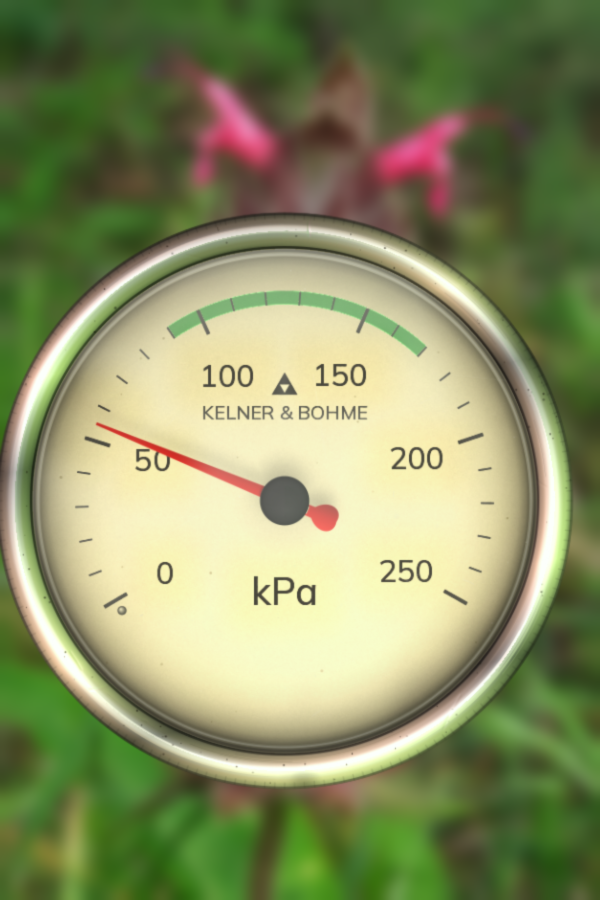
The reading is 55 kPa
